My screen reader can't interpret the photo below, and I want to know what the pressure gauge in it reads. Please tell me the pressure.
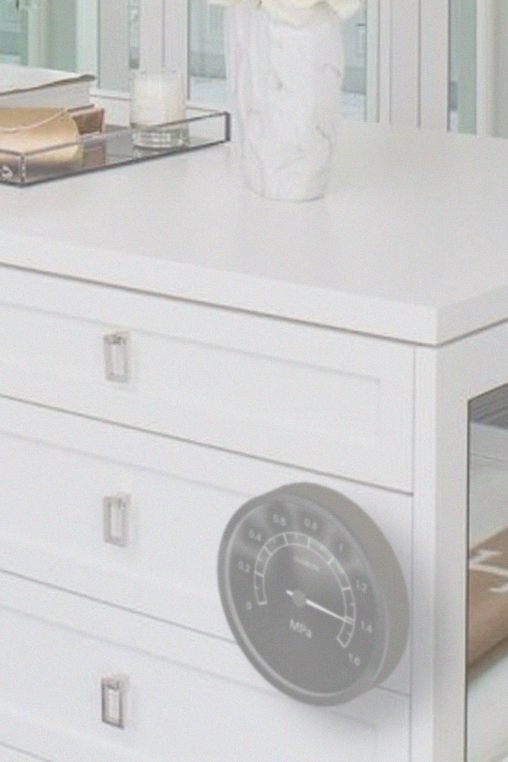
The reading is 1.4 MPa
